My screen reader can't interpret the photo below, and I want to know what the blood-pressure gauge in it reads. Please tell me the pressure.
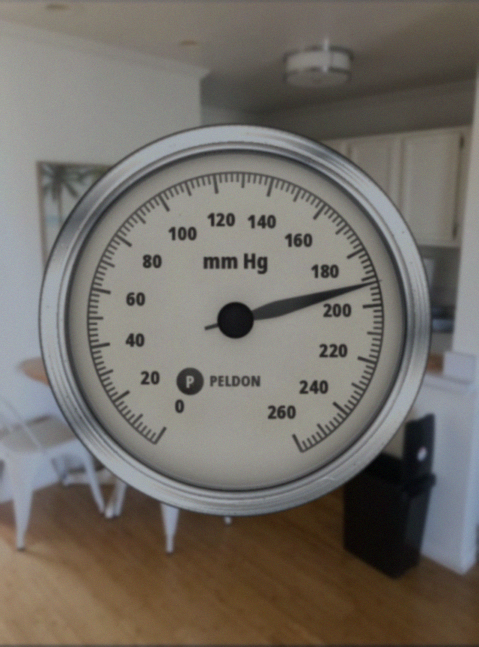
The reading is 192 mmHg
